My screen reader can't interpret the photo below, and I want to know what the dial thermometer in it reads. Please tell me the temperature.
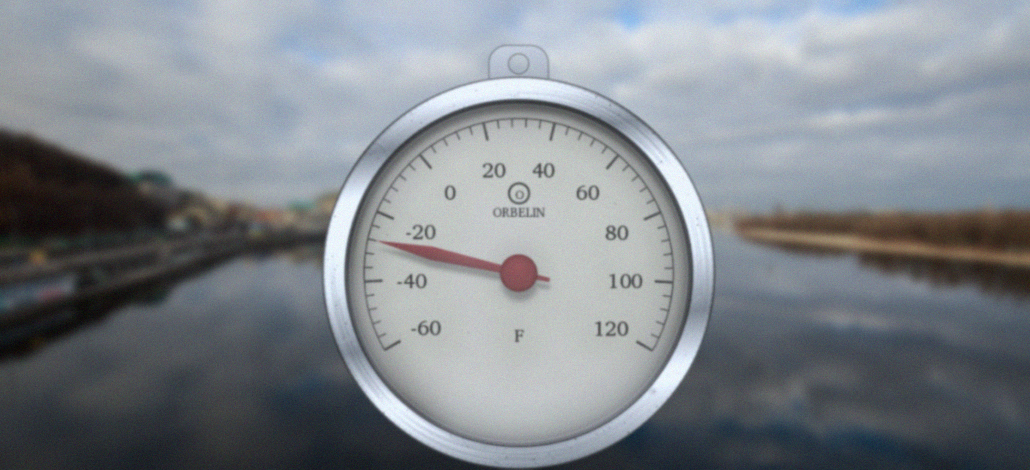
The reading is -28 °F
